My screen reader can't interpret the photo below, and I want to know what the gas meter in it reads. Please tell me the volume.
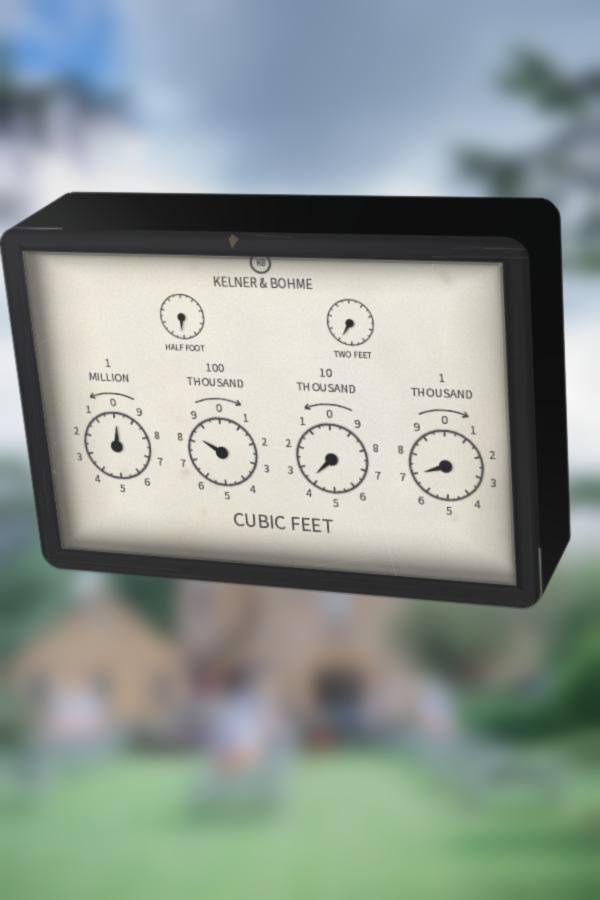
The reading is 983700 ft³
